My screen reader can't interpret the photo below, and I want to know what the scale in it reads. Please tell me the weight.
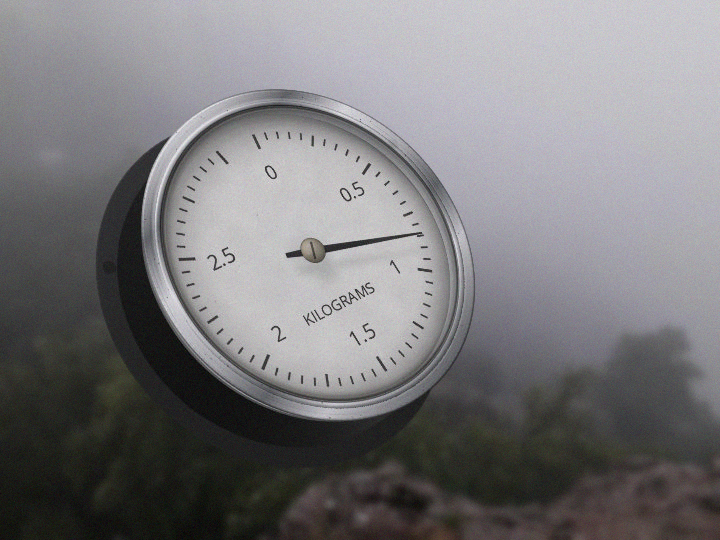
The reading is 0.85 kg
